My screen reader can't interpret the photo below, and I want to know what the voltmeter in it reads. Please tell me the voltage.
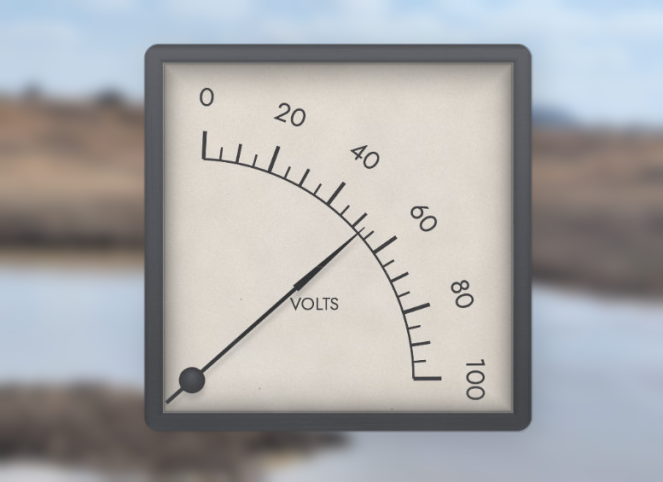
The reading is 52.5 V
